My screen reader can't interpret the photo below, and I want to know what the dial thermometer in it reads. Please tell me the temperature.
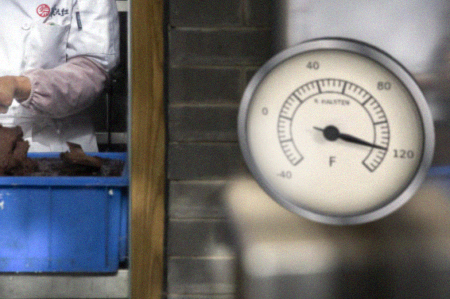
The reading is 120 °F
